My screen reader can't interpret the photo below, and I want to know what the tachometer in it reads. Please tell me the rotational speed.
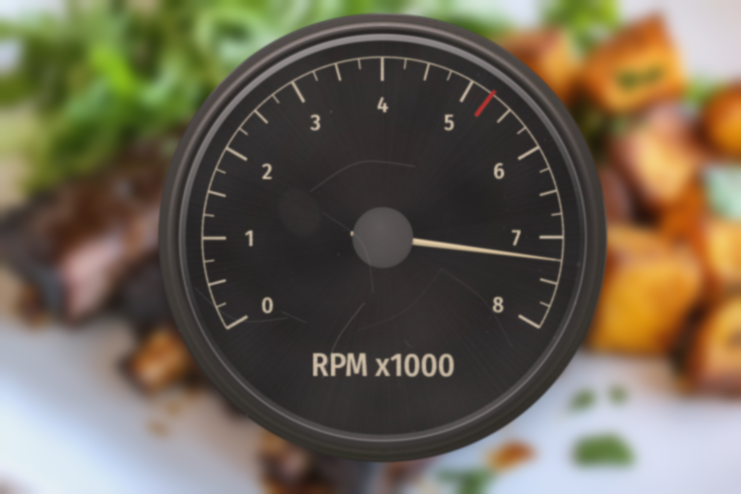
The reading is 7250 rpm
